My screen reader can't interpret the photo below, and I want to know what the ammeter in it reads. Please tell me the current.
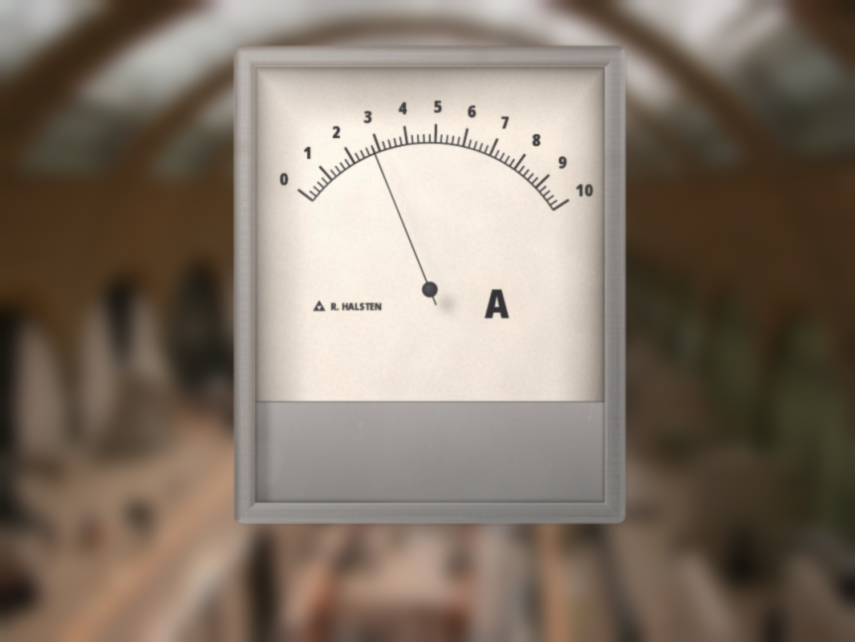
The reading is 2.8 A
